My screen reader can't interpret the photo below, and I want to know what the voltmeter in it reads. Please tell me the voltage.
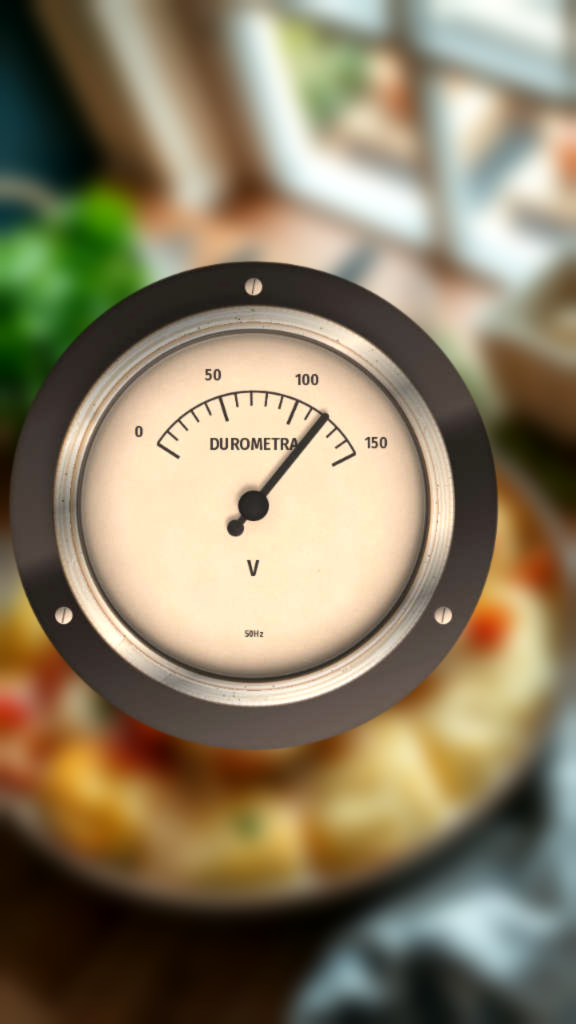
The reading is 120 V
